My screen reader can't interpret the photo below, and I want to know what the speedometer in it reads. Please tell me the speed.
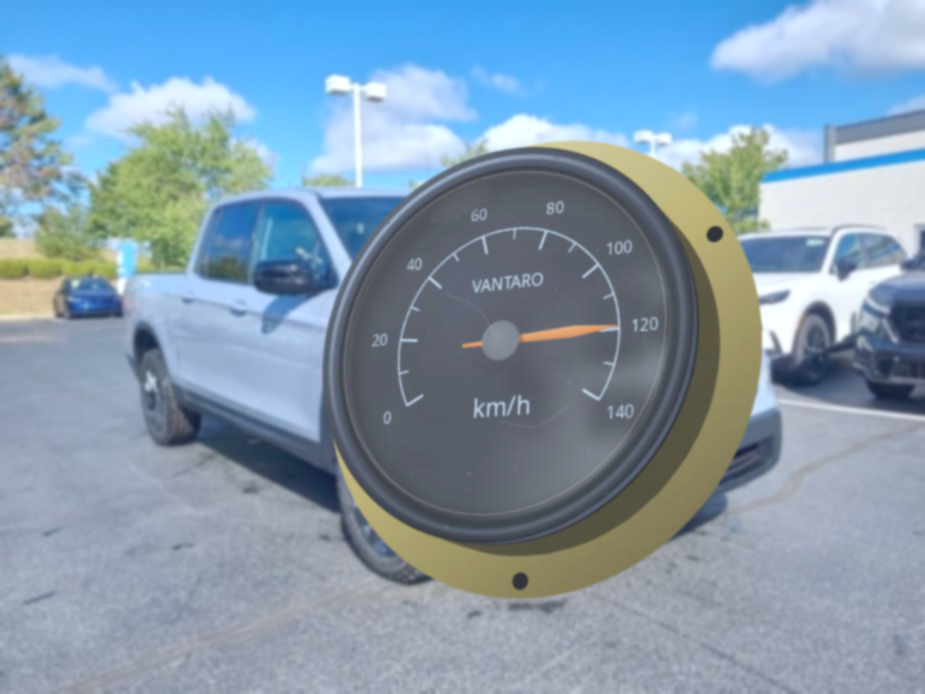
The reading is 120 km/h
